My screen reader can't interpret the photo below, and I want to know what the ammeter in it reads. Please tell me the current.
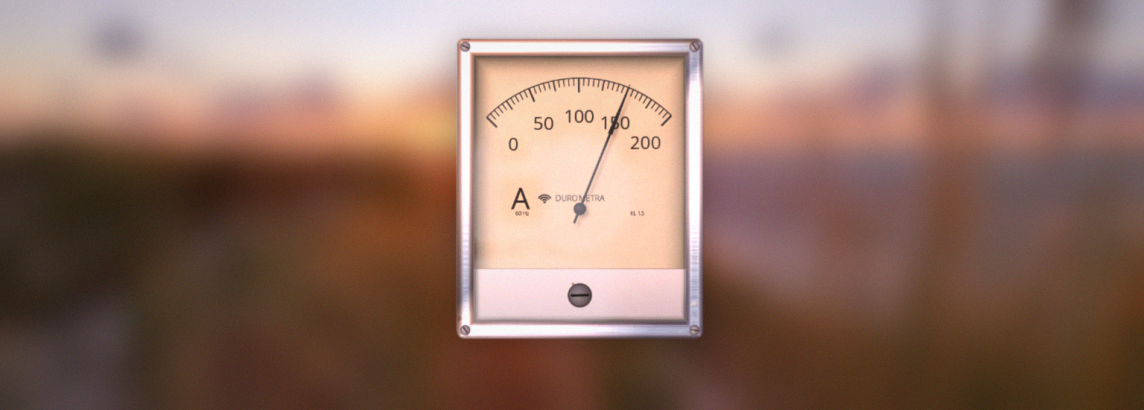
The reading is 150 A
